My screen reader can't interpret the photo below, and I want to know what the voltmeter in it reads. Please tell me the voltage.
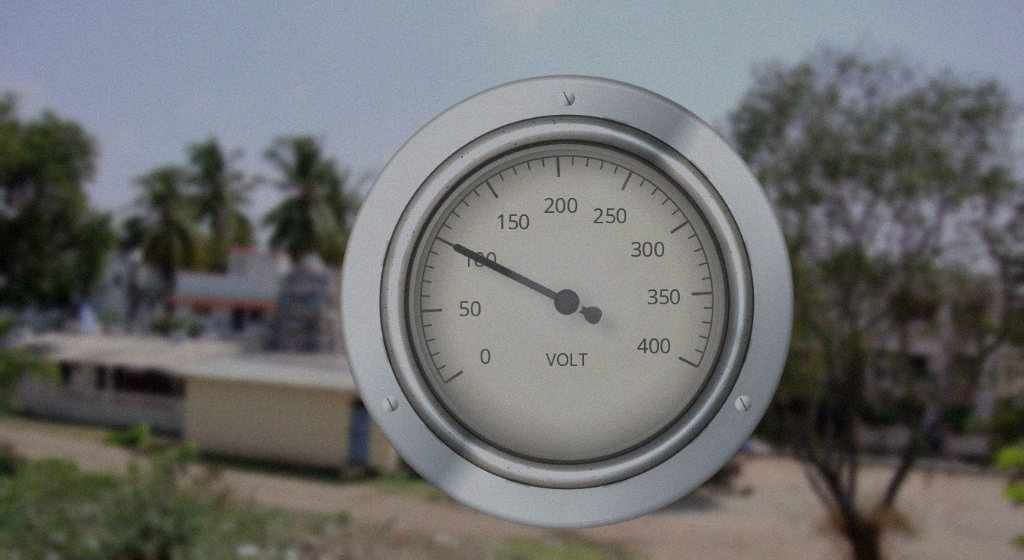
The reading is 100 V
